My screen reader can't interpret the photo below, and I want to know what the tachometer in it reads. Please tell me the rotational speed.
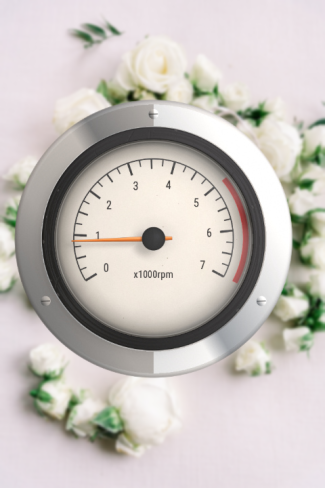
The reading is 875 rpm
